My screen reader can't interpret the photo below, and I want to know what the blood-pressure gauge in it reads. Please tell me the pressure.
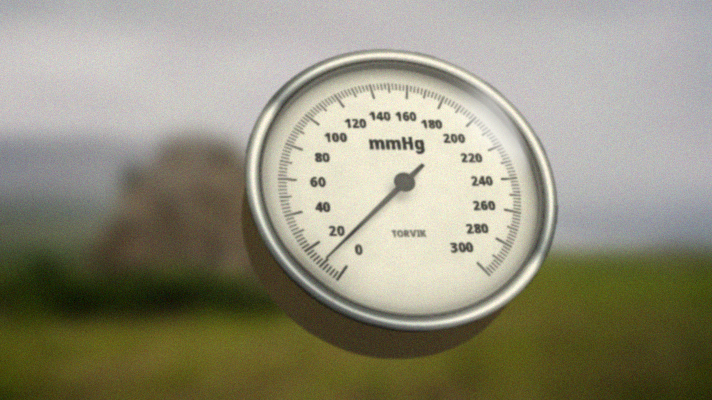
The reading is 10 mmHg
